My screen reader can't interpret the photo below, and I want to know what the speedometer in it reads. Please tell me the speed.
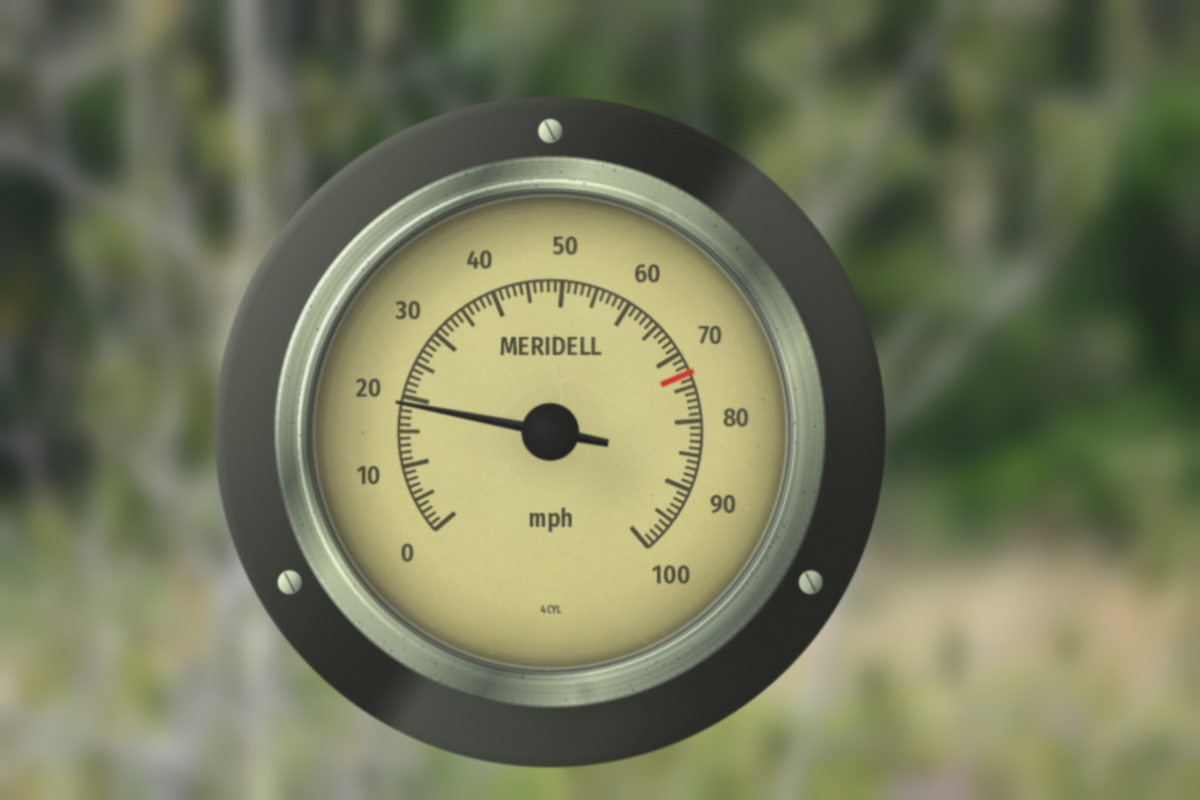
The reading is 19 mph
